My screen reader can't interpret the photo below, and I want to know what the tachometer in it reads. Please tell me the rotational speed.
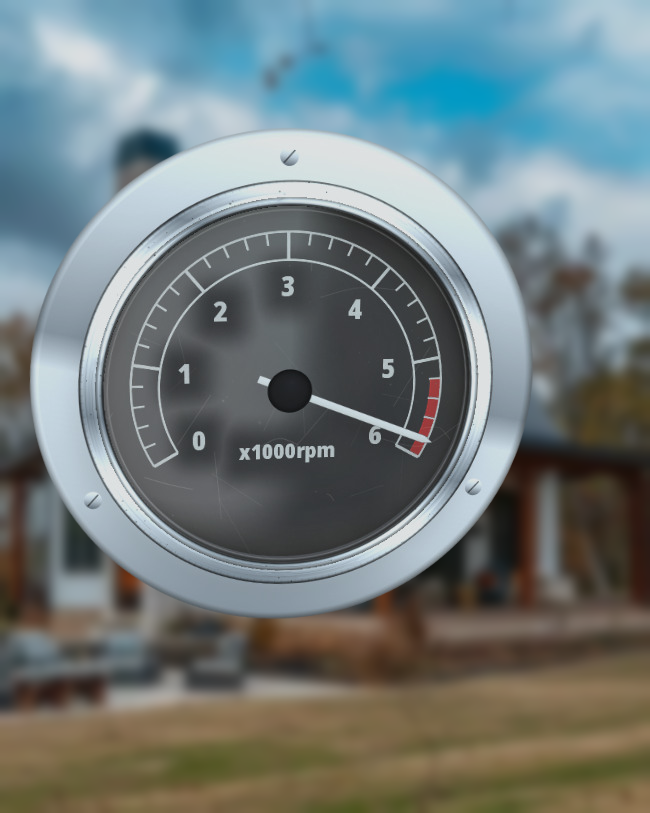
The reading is 5800 rpm
